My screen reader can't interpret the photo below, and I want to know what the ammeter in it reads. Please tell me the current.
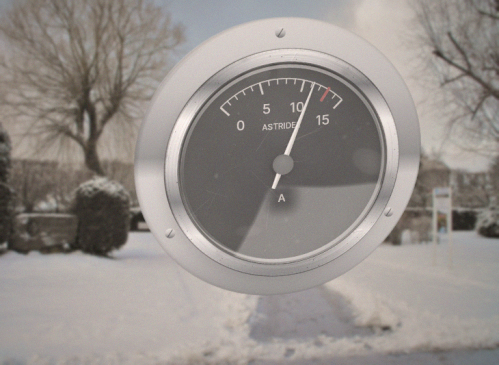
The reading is 11 A
